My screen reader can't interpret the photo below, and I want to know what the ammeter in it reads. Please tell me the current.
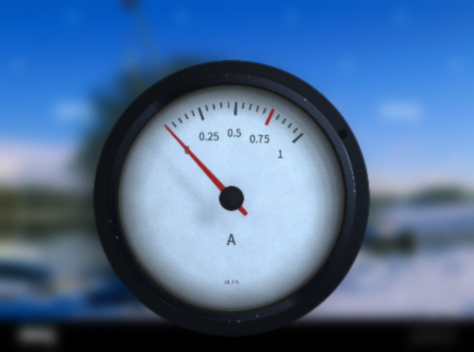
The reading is 0 A
